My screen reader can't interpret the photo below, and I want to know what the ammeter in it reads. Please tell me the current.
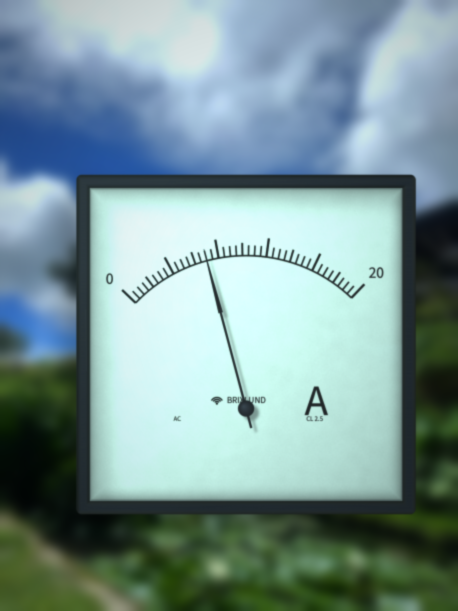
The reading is 7 A
